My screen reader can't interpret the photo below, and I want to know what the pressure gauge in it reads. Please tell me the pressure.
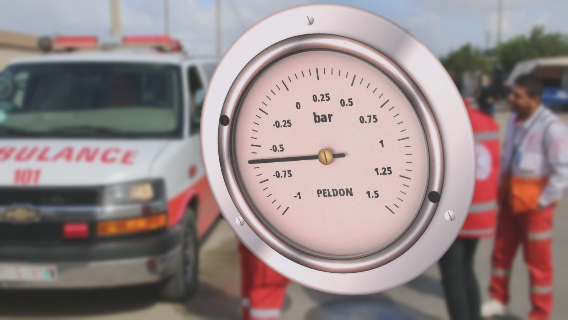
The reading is -0.6 bar
